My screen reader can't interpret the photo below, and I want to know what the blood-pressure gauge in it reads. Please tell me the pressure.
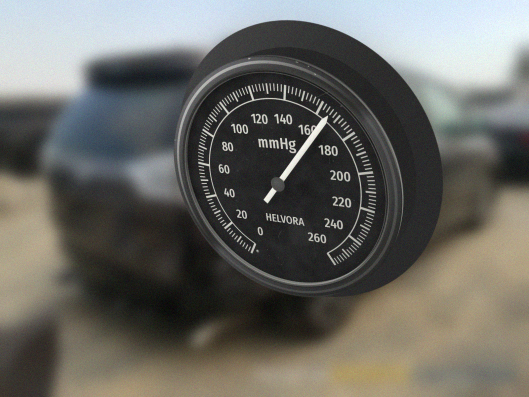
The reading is 166 mmHg
